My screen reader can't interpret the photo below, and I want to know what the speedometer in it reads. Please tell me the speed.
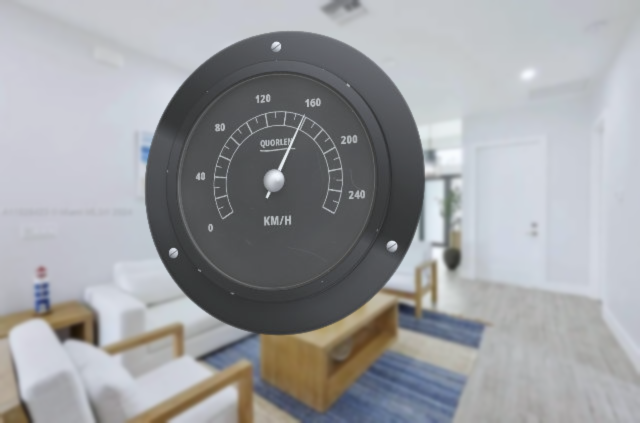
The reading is 160 km/h
